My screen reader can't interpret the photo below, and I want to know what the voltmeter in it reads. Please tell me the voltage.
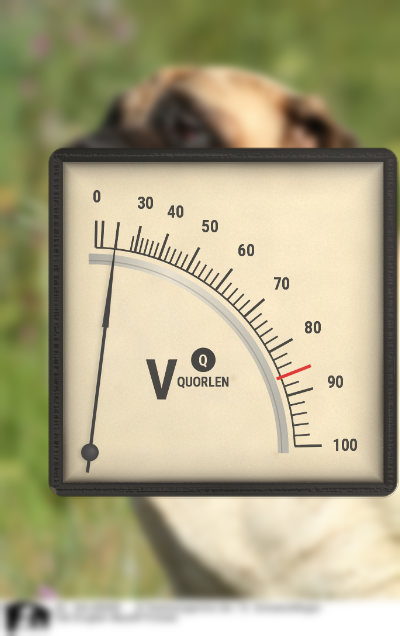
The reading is 20 V
